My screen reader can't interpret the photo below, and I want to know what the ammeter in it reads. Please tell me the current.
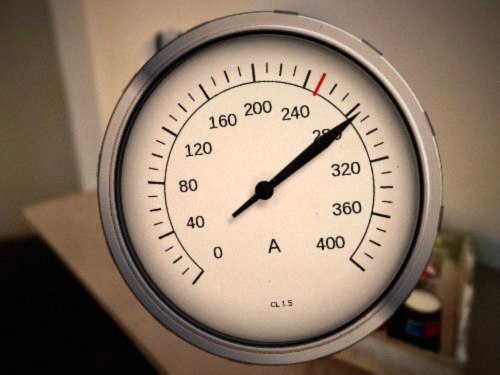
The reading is 285 A
